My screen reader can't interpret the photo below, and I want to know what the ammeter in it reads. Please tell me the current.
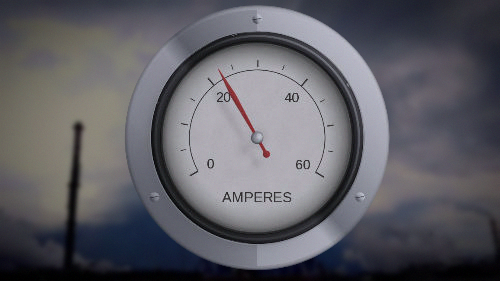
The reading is 22.5 A
